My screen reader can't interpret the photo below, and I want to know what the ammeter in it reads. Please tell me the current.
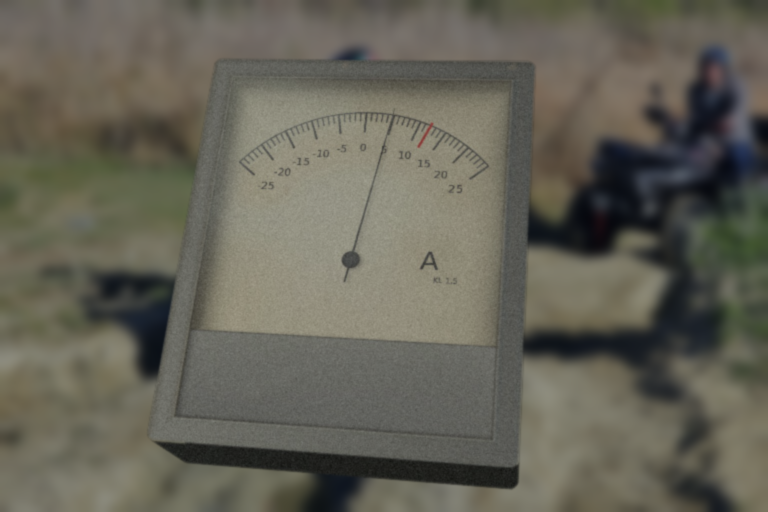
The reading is 5 A
